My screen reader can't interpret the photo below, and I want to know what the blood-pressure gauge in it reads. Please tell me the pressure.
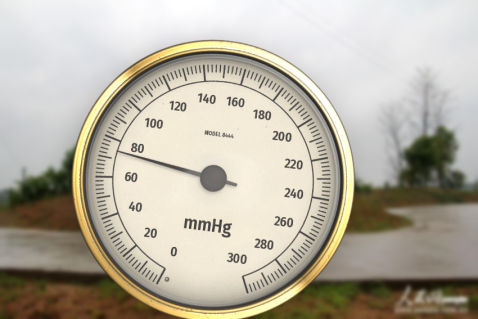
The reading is 74 mmHg
